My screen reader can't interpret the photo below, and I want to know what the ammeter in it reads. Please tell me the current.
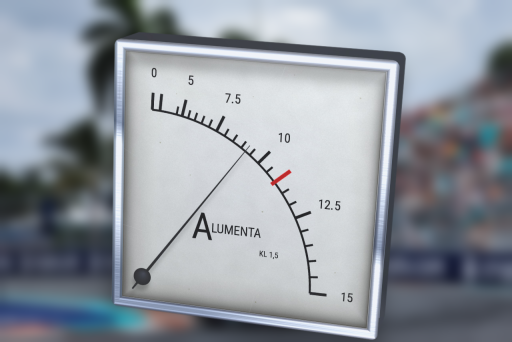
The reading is 9.25 A
